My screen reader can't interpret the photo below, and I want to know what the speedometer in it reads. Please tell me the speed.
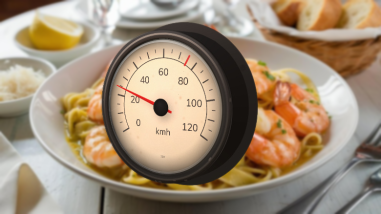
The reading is 25 km/h
